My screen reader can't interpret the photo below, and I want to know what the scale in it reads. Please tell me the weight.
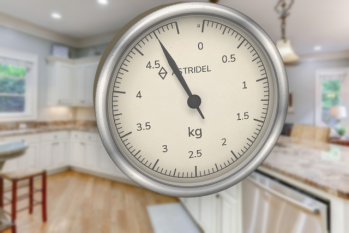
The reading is 4.75 kg
